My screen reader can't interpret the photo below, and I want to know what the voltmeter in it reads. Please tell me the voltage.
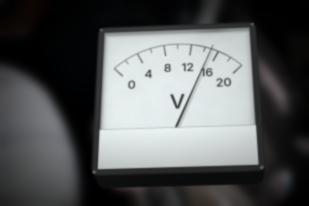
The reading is 15 V
